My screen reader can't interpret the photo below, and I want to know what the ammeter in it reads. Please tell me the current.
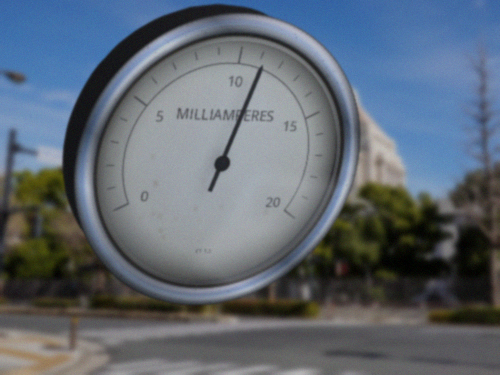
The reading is 11 mA
